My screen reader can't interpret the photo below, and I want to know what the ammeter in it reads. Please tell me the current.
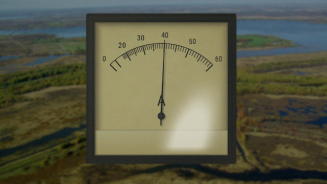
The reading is 40 A
